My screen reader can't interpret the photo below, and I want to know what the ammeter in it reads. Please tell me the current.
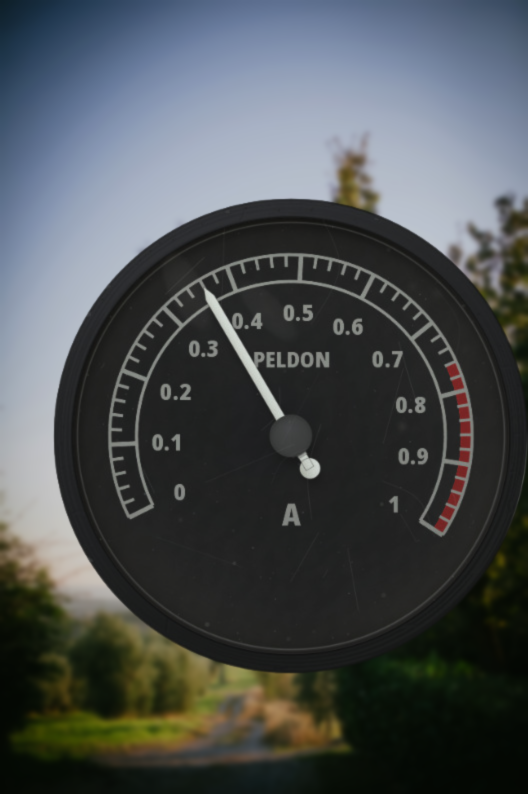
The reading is 0.36 A
